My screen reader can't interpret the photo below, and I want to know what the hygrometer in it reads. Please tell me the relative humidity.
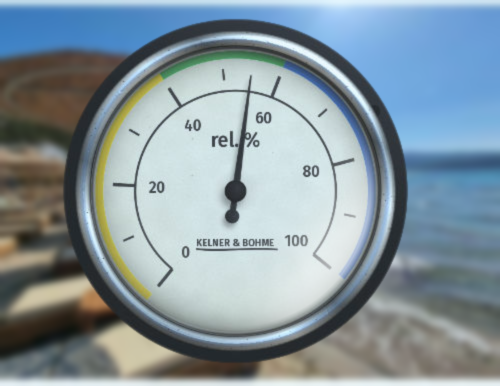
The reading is 55 %
